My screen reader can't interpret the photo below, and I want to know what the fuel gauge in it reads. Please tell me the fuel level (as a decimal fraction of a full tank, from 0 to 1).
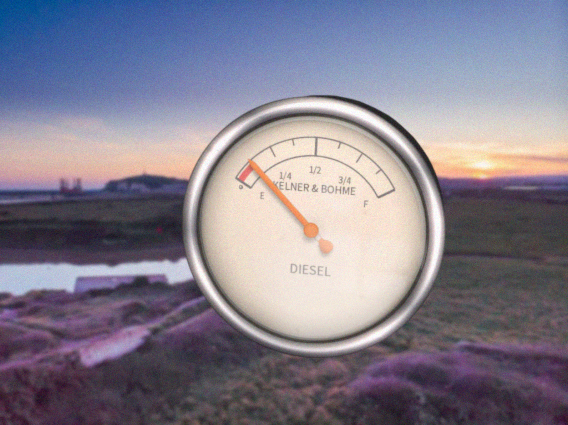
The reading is 0.125
